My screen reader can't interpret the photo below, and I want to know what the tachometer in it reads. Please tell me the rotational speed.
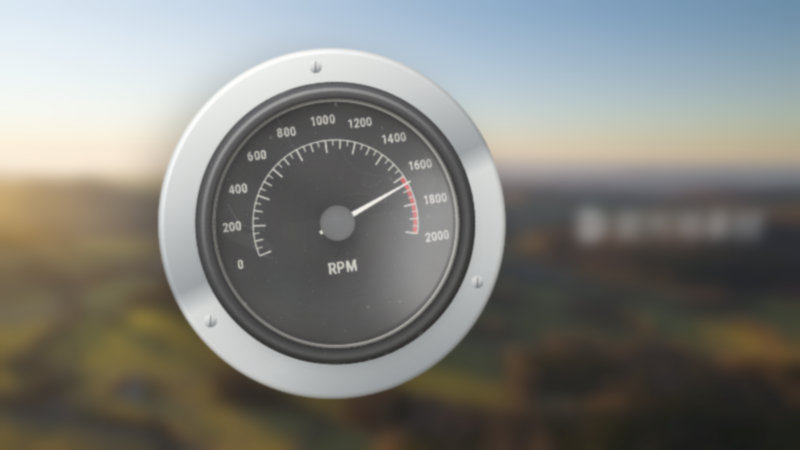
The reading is 1650 rpm
